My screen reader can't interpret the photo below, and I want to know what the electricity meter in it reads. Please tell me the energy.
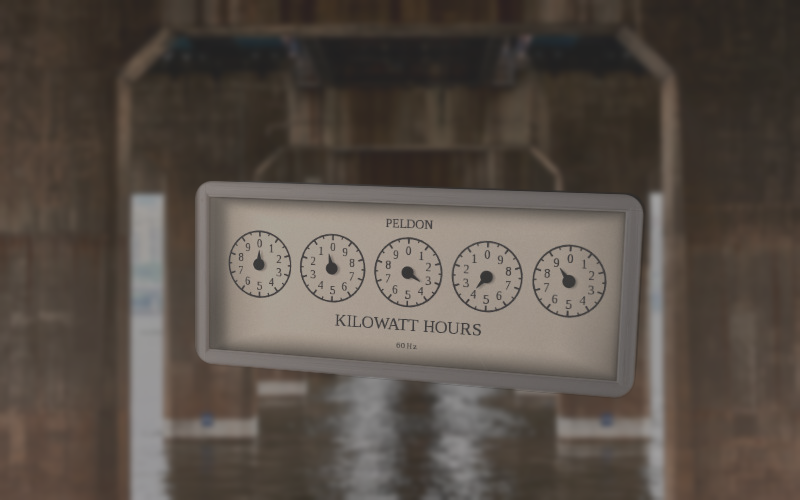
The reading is 339 kWh
